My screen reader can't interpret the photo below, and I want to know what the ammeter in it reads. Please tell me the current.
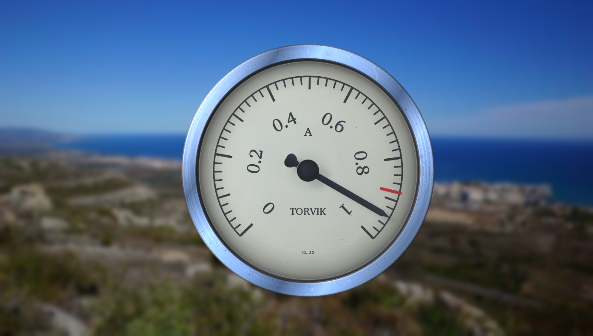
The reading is 0.94 A
